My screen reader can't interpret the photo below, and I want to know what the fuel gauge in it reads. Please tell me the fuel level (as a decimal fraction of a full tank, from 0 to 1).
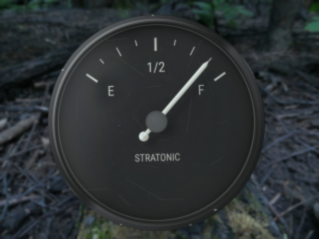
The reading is 0.875
